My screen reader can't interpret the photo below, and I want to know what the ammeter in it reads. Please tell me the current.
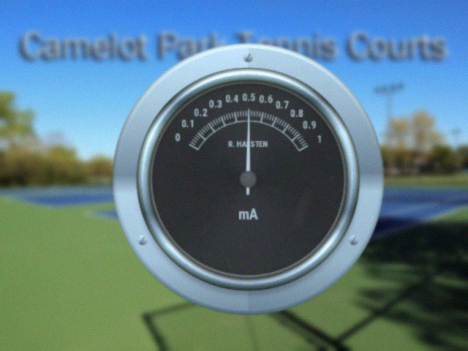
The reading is 0.5 mA
